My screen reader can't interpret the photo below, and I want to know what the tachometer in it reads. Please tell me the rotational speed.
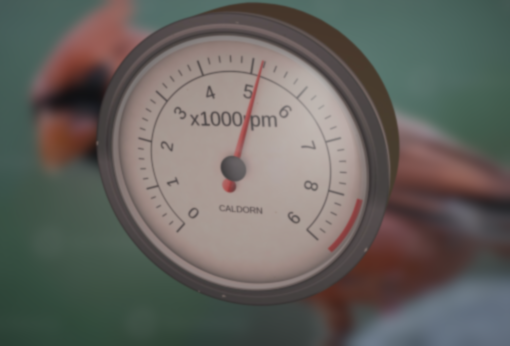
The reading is 5200 rpm
